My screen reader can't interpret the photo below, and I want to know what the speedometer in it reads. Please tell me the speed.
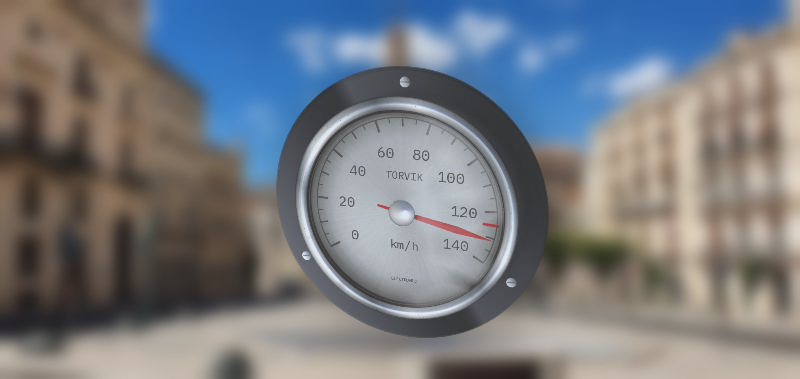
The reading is 130 km/h
